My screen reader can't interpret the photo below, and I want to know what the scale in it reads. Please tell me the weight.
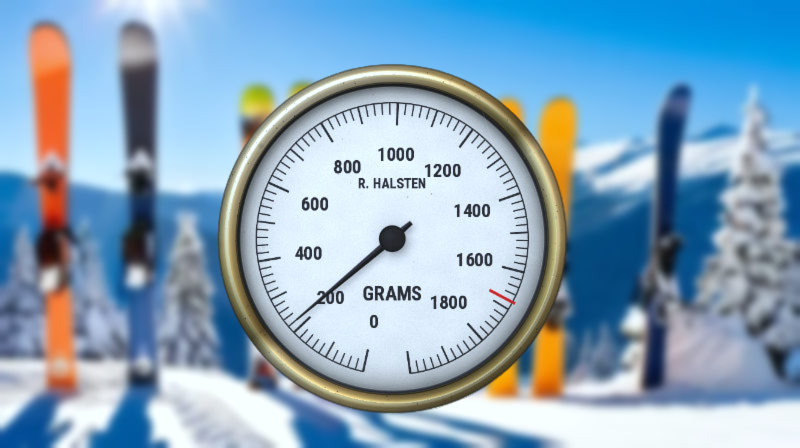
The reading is 220 g
